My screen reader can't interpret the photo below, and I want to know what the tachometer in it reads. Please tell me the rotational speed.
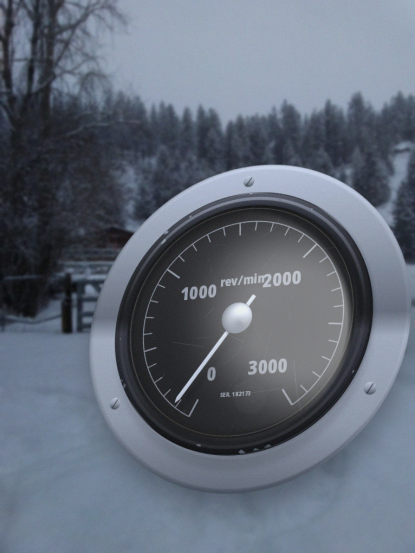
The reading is 100 rpm
